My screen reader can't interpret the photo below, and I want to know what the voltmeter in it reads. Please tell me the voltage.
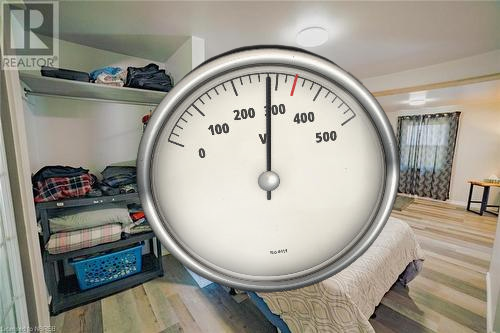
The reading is 280 V
